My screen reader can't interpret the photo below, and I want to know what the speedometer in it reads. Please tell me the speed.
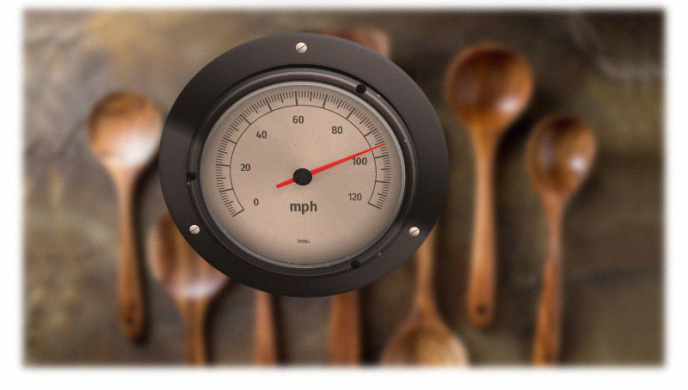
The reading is 95 mph
